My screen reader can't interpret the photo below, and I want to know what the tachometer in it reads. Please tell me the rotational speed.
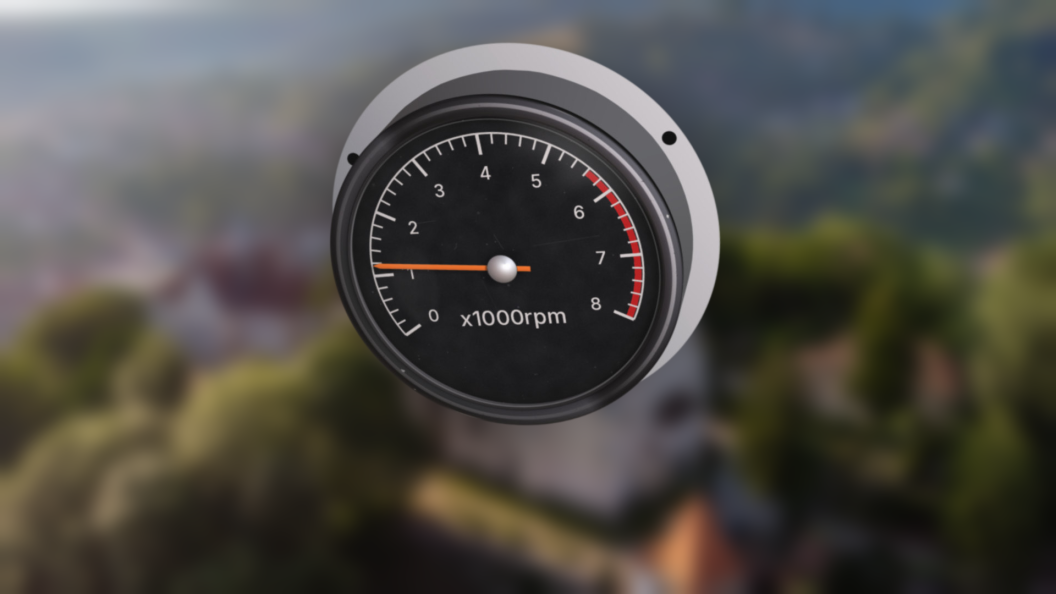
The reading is 1200 rpm
